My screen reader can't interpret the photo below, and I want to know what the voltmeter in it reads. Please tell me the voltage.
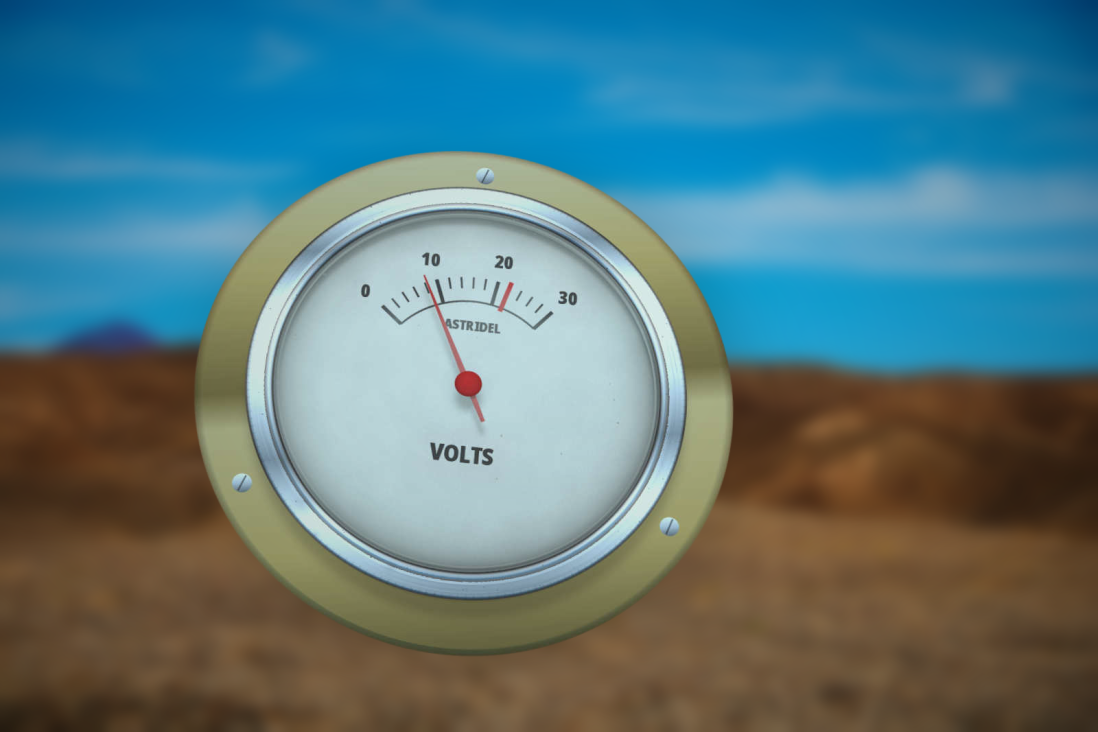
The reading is 8 V
